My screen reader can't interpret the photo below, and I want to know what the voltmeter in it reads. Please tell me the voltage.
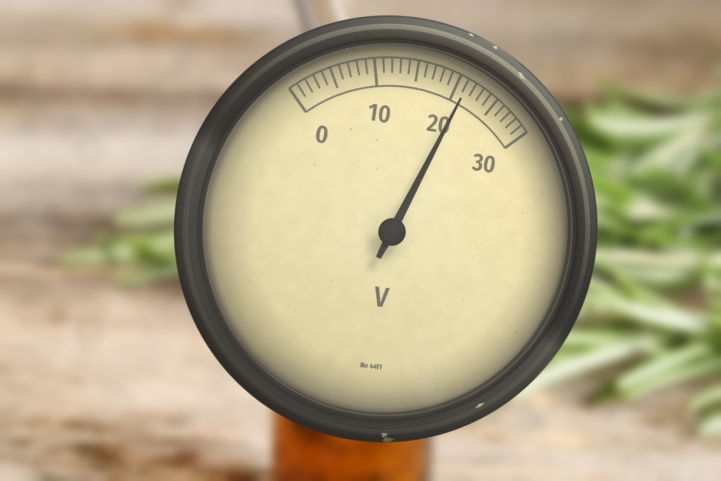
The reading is 21 V
